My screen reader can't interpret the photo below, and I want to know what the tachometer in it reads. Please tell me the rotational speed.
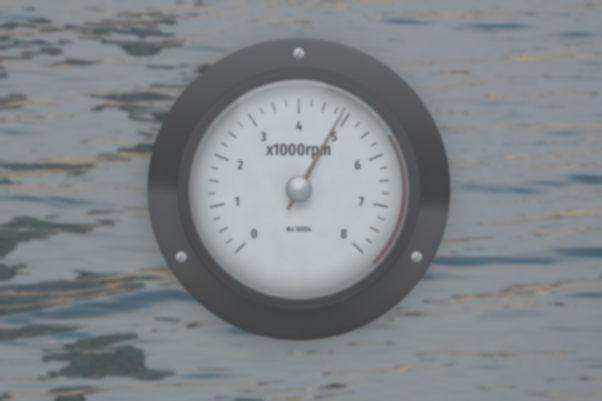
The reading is 4875 rpm
